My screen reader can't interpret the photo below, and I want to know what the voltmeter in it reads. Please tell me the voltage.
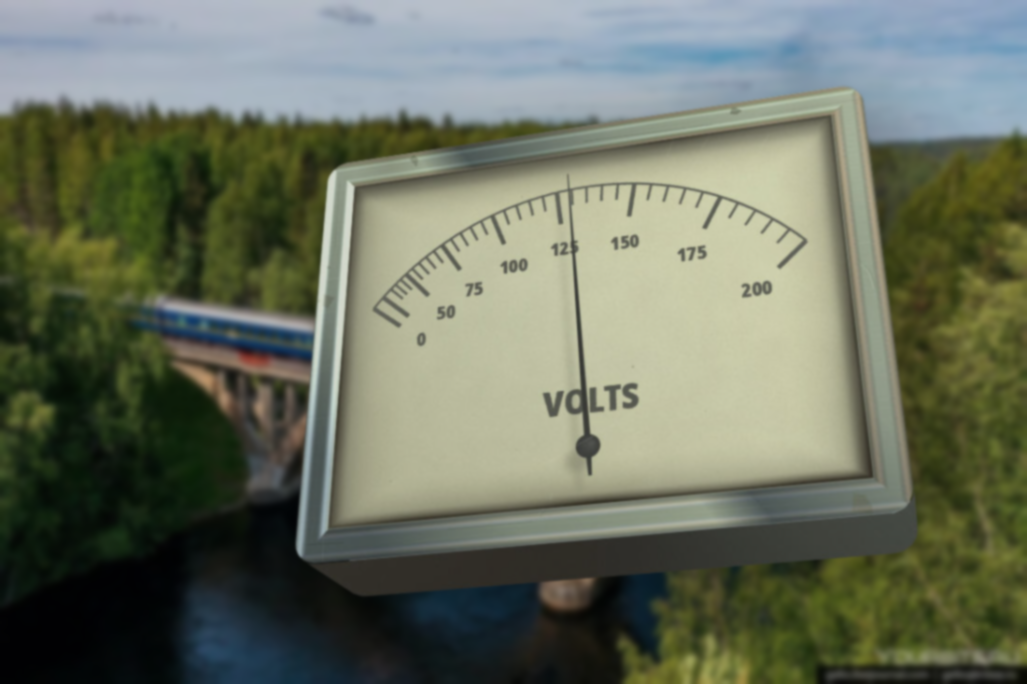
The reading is 130 V
